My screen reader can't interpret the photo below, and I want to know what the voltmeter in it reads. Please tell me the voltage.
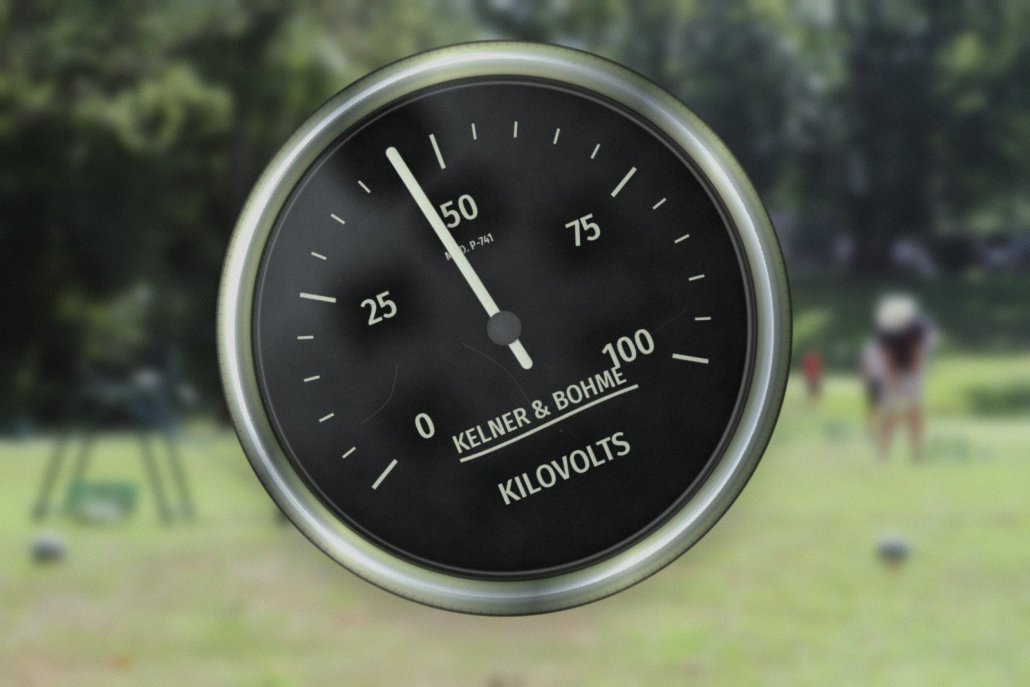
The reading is 45 kV
